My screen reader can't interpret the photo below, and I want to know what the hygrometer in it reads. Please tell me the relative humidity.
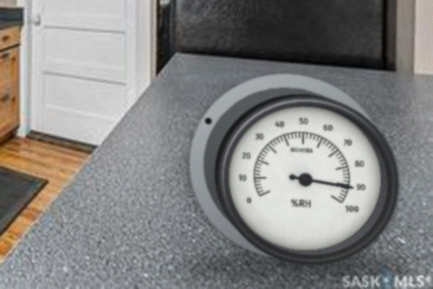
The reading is 90 %
